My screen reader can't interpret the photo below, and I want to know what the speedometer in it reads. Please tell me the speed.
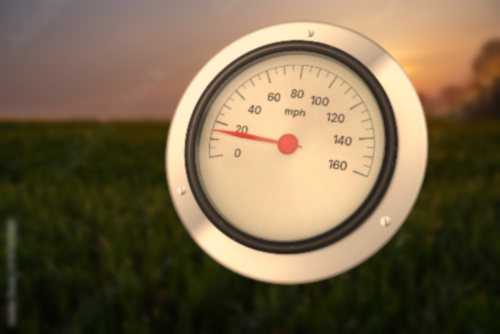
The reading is 15 mph
